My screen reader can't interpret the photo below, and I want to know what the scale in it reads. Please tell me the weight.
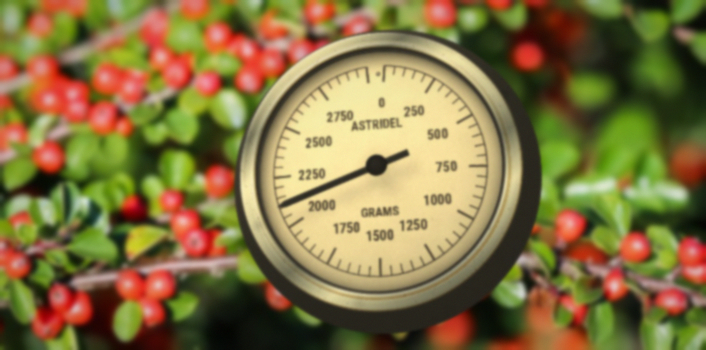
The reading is 2100 g
